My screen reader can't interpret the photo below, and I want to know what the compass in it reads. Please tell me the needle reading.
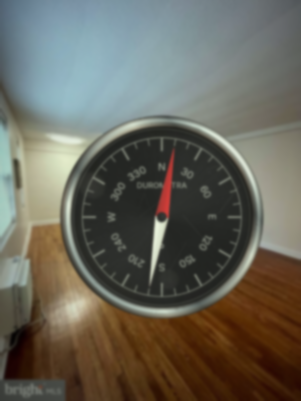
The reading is 10 °
